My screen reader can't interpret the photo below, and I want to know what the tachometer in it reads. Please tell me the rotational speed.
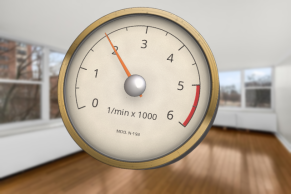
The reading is 2000 rpm
